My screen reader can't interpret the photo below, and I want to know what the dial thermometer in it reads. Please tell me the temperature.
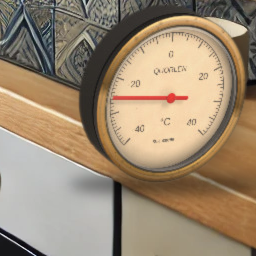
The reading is -25 °C
